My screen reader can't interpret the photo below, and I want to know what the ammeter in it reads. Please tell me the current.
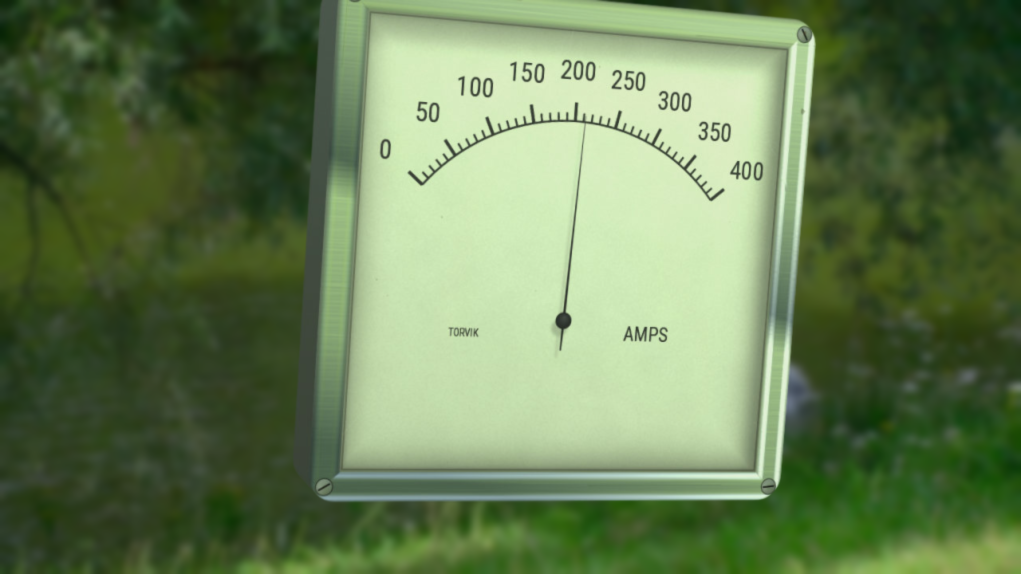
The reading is 210 A
